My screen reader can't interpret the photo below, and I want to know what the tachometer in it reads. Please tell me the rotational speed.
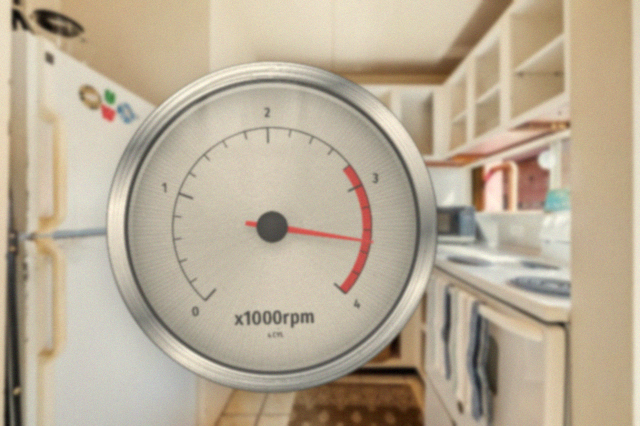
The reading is 3500 rpm
